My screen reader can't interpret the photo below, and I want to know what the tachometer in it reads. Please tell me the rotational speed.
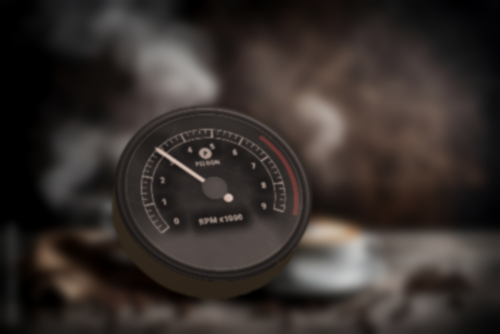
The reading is 3000 rpm
